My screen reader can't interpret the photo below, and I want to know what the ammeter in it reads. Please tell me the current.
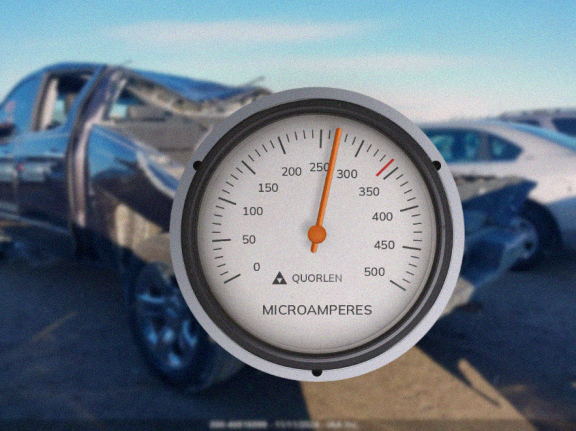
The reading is 270 µA
